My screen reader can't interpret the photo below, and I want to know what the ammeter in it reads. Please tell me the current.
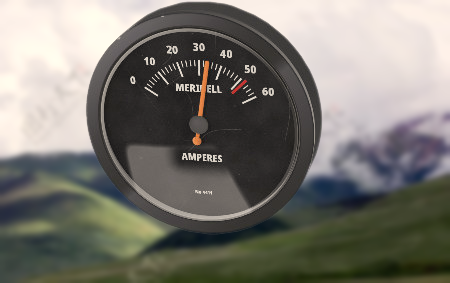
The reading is 34 A
